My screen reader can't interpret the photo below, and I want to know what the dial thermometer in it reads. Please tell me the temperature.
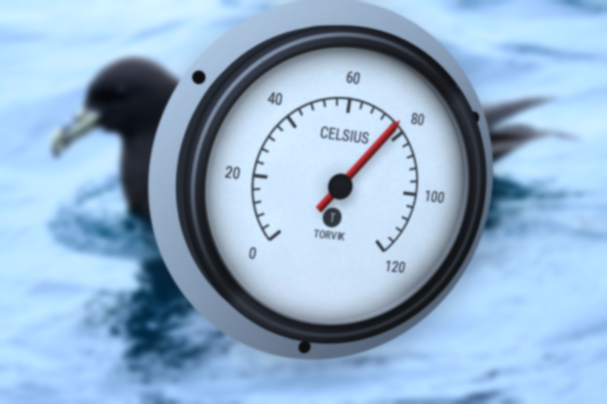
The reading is 76 °C
